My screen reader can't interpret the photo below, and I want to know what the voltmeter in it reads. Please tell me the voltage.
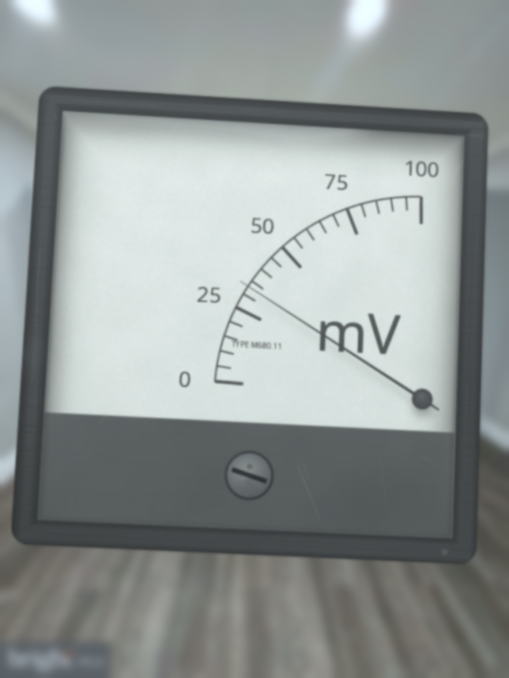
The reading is 32.5 mV
